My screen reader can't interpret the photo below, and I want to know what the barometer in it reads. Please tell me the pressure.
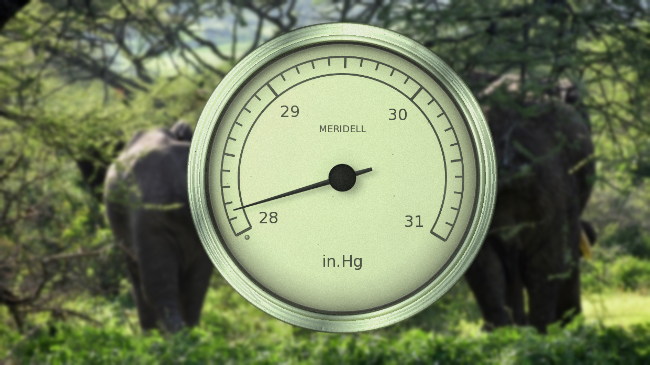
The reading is 28.15 inHg
